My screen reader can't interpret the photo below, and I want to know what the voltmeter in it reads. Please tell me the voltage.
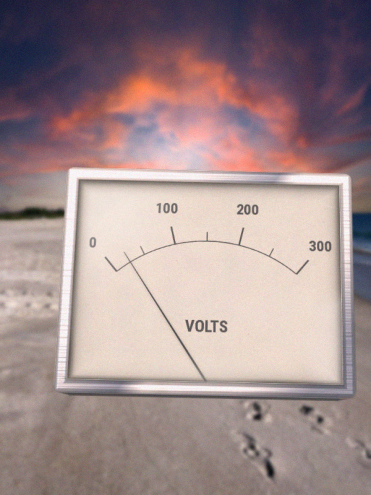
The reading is 25 V
